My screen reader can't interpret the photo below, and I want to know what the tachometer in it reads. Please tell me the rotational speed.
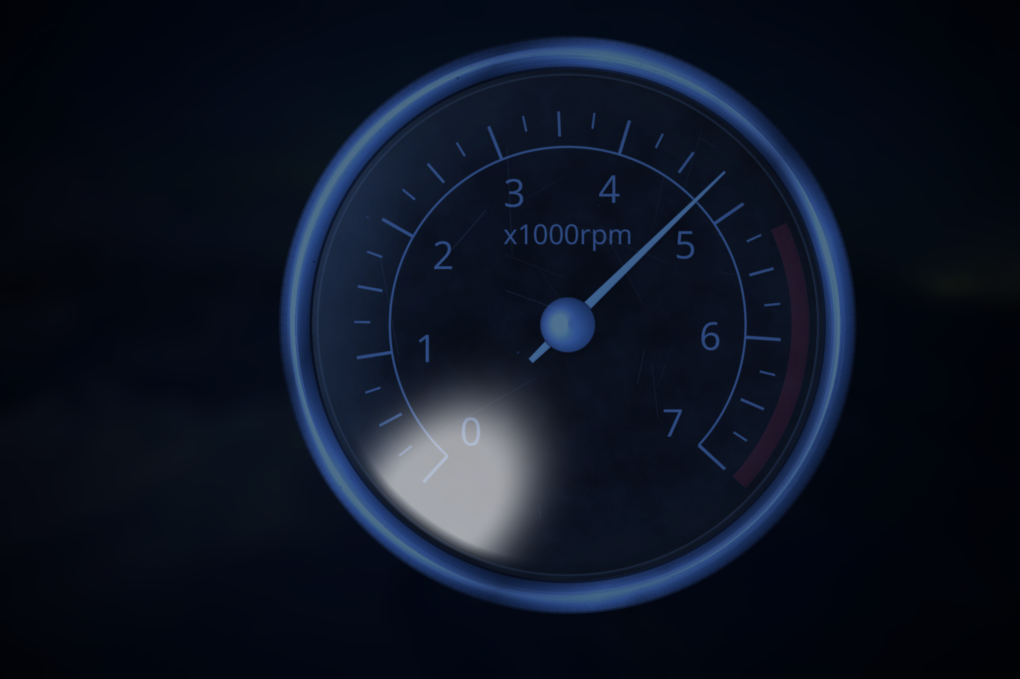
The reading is 4750 rpm
